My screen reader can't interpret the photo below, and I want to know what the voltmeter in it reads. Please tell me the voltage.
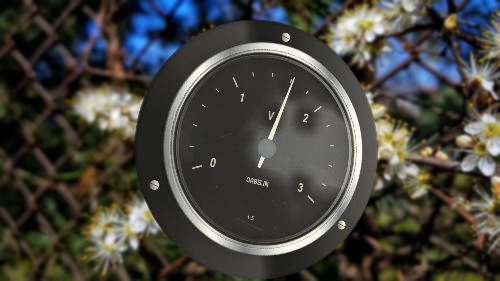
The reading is 1.6 V
